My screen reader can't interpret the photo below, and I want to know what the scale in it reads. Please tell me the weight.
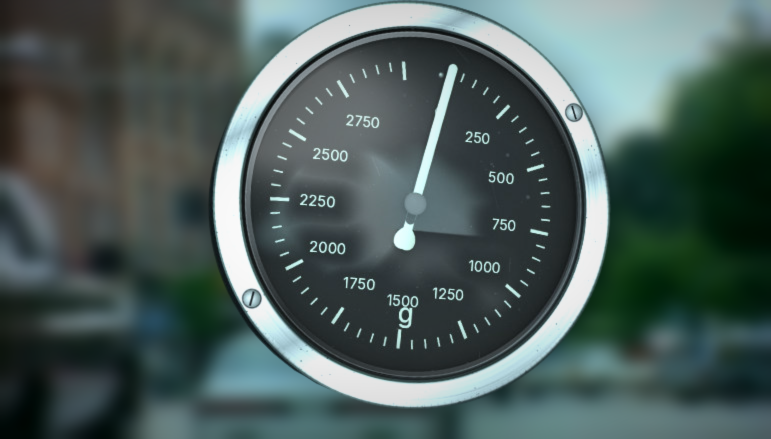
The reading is 0 g
